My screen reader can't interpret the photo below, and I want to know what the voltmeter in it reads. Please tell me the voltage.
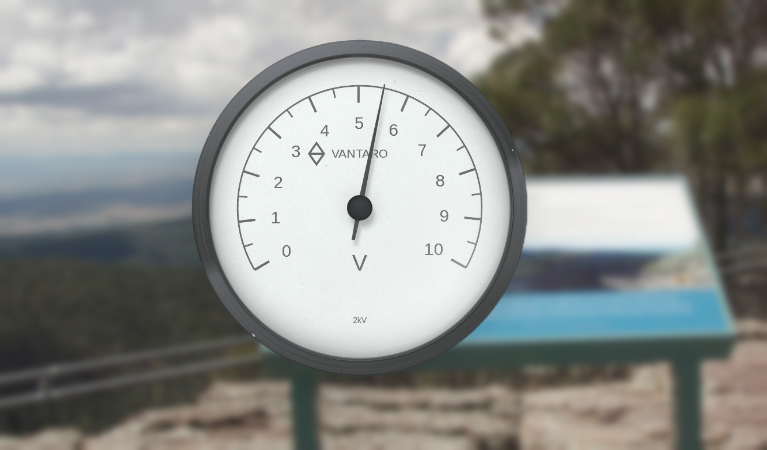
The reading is 5.5 V
